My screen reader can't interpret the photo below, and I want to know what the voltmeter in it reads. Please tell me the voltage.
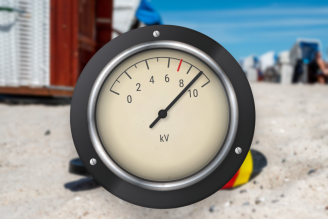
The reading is 9 kV
